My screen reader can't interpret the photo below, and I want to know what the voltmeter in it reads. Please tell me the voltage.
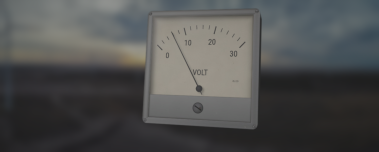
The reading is 6 V
